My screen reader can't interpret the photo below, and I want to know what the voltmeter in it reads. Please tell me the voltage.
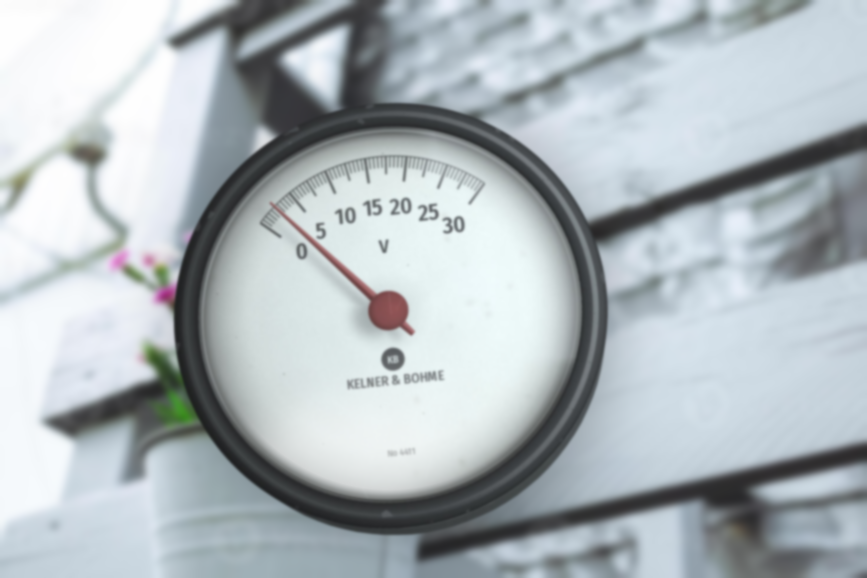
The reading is 2.5 V
